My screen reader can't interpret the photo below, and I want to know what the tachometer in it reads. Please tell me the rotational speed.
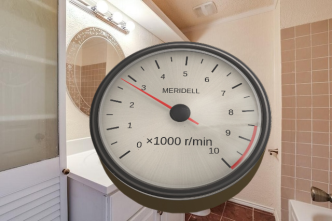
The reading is 2750 rpm
